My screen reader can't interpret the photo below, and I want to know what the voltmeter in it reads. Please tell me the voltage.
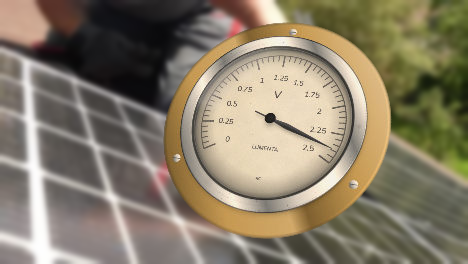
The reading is 2.4 V
